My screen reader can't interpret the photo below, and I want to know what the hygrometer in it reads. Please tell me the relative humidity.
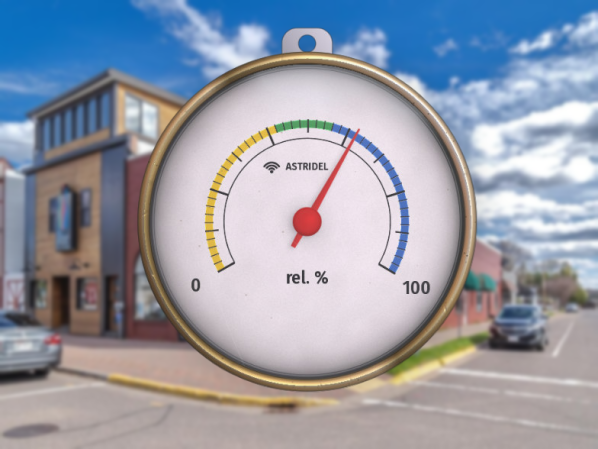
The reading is 62 %
